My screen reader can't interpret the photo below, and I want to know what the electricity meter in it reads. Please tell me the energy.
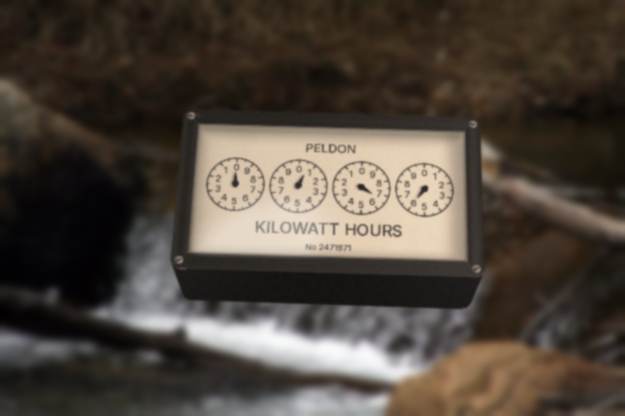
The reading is 66 kWh
